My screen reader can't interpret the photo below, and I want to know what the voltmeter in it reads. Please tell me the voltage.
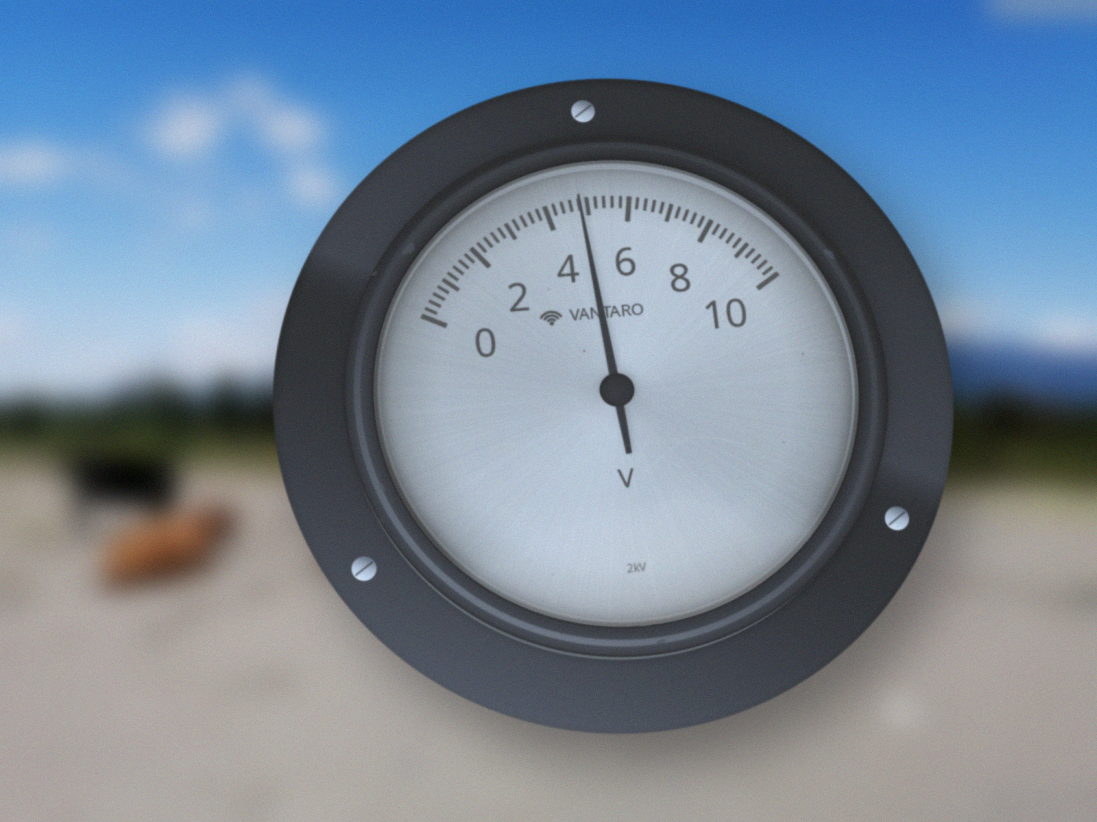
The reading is 4.8 V
